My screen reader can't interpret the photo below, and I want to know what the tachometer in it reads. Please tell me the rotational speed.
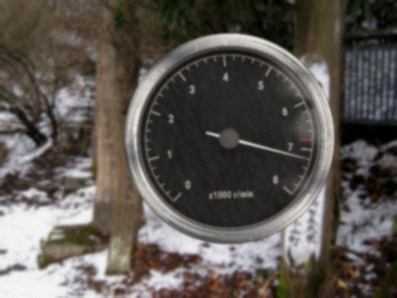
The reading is 7200 rpm
